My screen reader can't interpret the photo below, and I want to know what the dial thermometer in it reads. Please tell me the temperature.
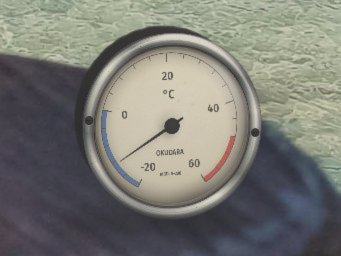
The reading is -12 °C
